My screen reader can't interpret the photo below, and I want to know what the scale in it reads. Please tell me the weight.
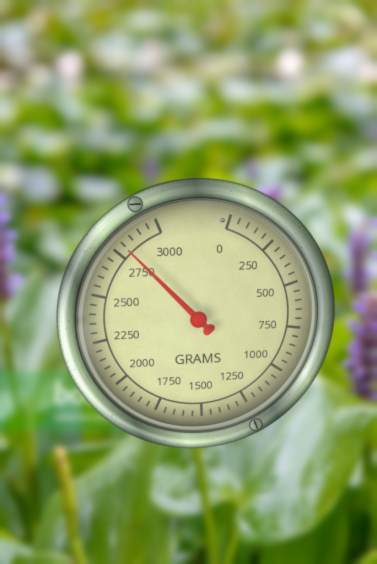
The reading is 2800 g
